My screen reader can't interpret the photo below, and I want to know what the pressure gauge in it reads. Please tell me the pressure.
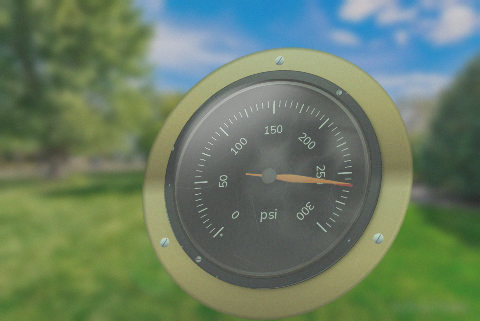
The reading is 260 psi
